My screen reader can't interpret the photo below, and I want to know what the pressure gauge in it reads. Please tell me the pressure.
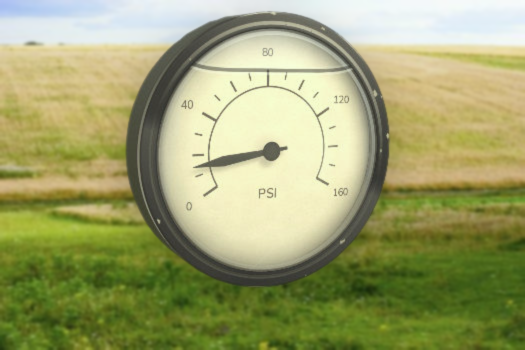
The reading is 15 psi
